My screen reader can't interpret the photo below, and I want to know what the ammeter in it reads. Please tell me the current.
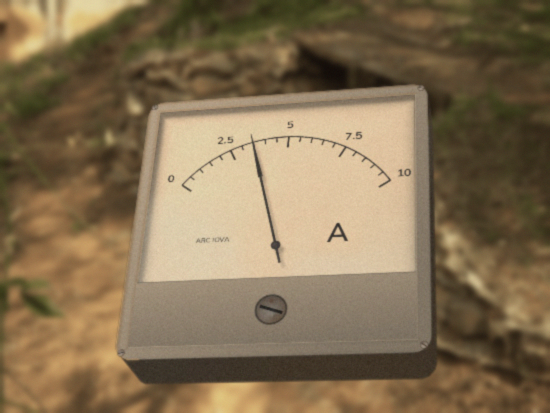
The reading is 3.5 A
